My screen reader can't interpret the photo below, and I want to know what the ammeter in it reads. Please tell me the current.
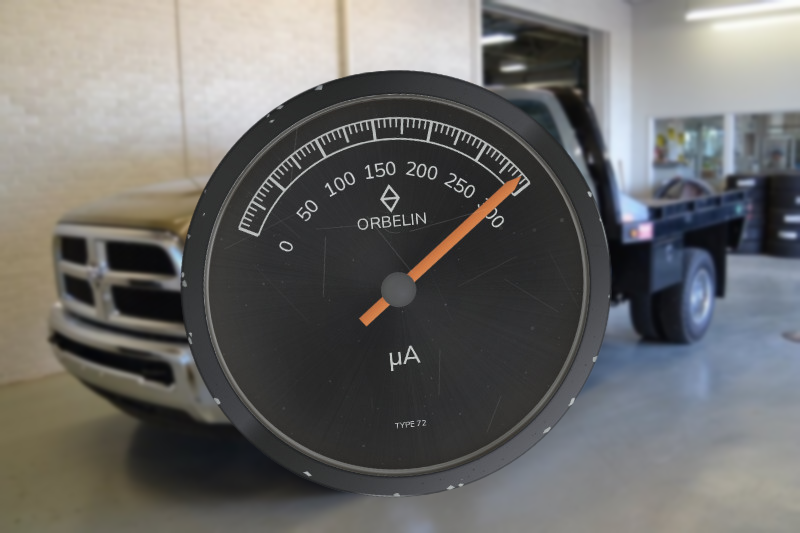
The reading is 290 µA
